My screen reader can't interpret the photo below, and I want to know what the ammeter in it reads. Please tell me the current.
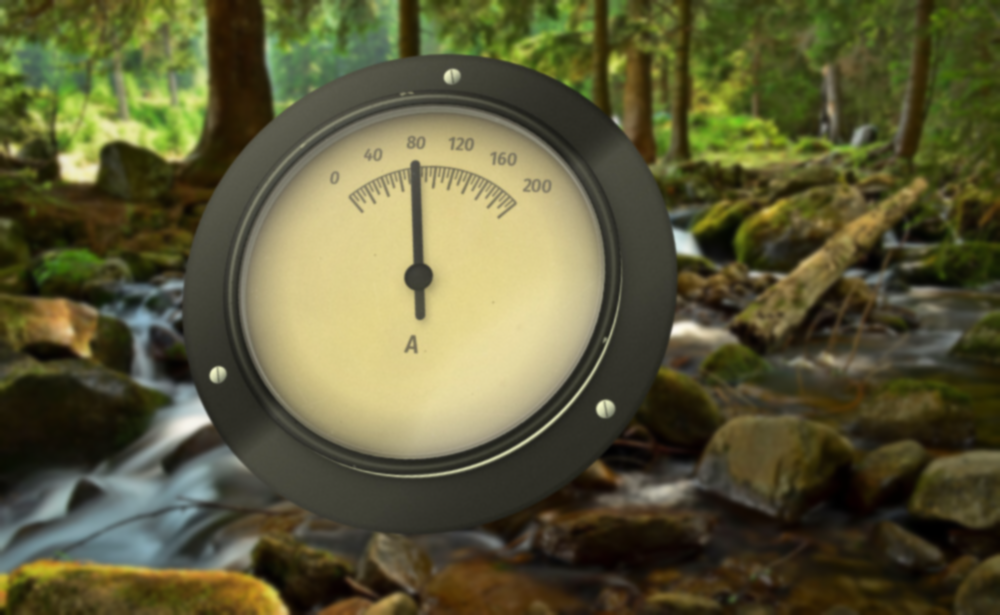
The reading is 80 A
